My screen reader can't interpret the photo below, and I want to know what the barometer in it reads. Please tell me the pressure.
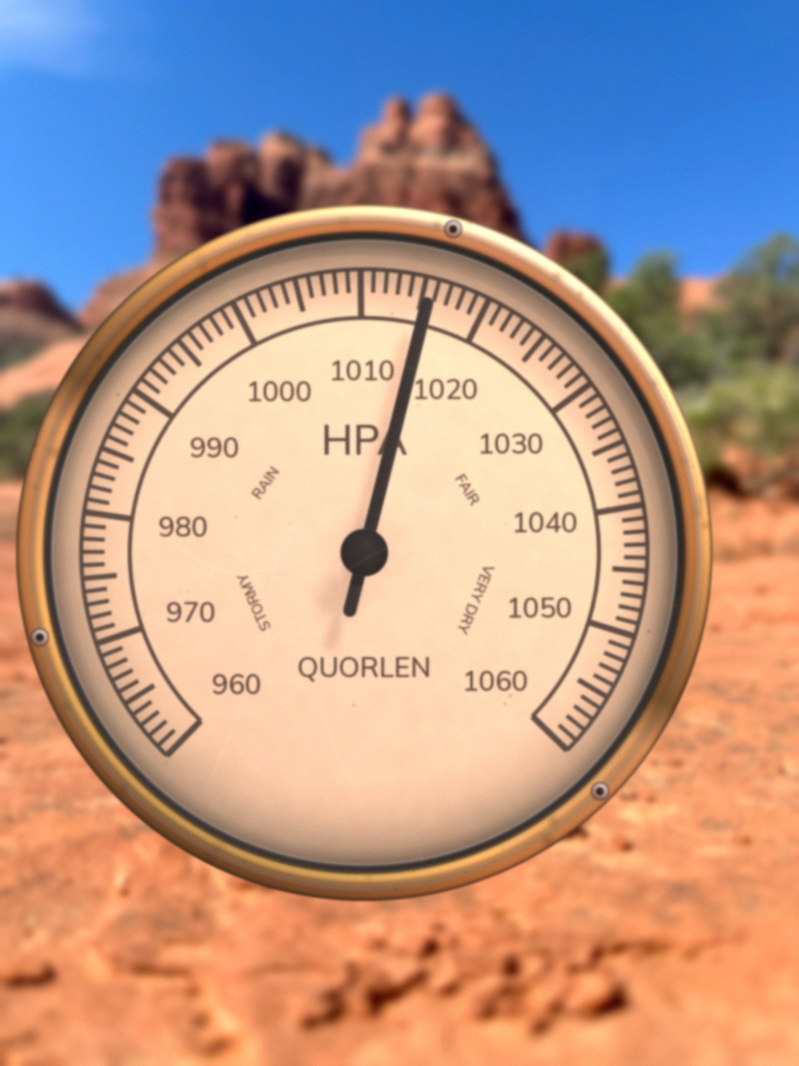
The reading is 1015.5 hPa
